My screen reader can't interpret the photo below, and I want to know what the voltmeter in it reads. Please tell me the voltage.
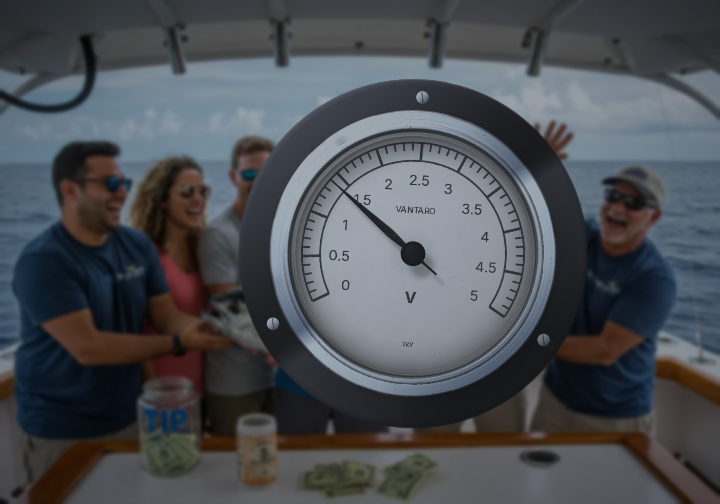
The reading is 1.4 V
